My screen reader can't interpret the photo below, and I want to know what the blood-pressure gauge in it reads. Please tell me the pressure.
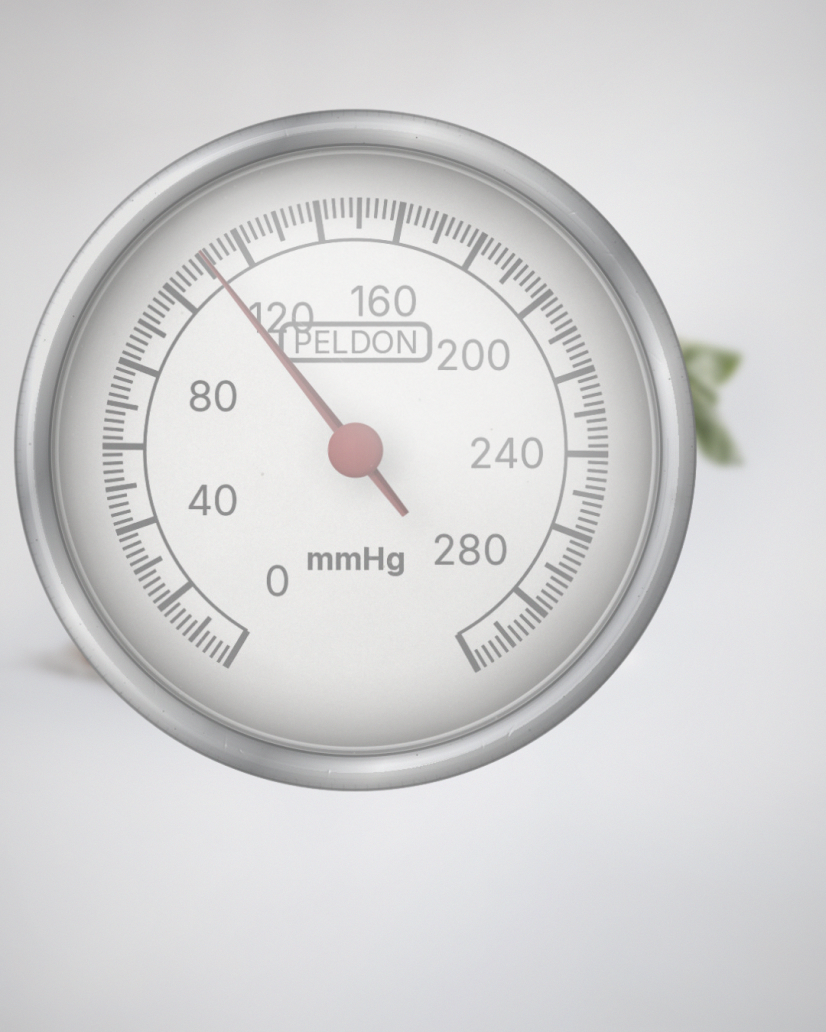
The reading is 111 mmHg
